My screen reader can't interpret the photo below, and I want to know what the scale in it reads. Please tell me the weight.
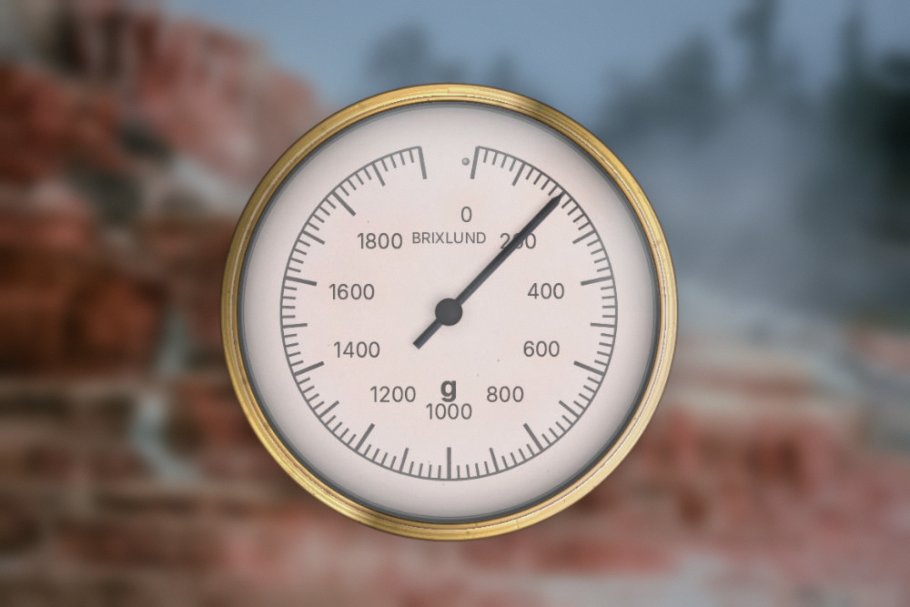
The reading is 200 g
